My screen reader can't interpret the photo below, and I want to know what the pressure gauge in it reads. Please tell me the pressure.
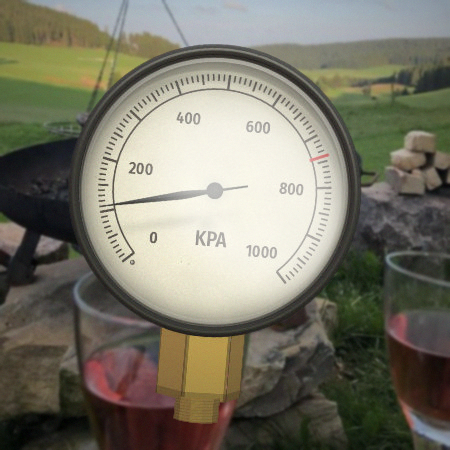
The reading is 110 kPa
